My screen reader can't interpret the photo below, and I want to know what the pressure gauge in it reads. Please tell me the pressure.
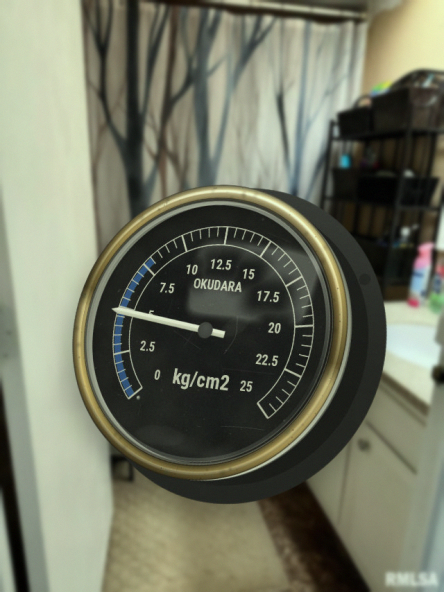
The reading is 4.75 kg/cm²
